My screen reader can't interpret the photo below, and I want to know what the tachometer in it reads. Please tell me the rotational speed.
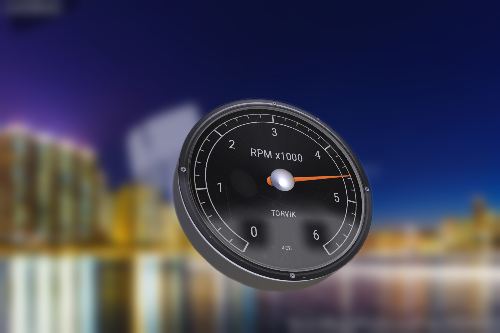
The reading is 4600 rpm
